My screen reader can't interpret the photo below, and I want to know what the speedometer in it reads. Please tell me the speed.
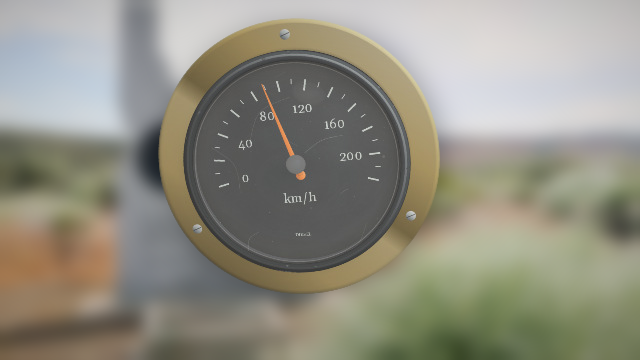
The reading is 90 km/h
